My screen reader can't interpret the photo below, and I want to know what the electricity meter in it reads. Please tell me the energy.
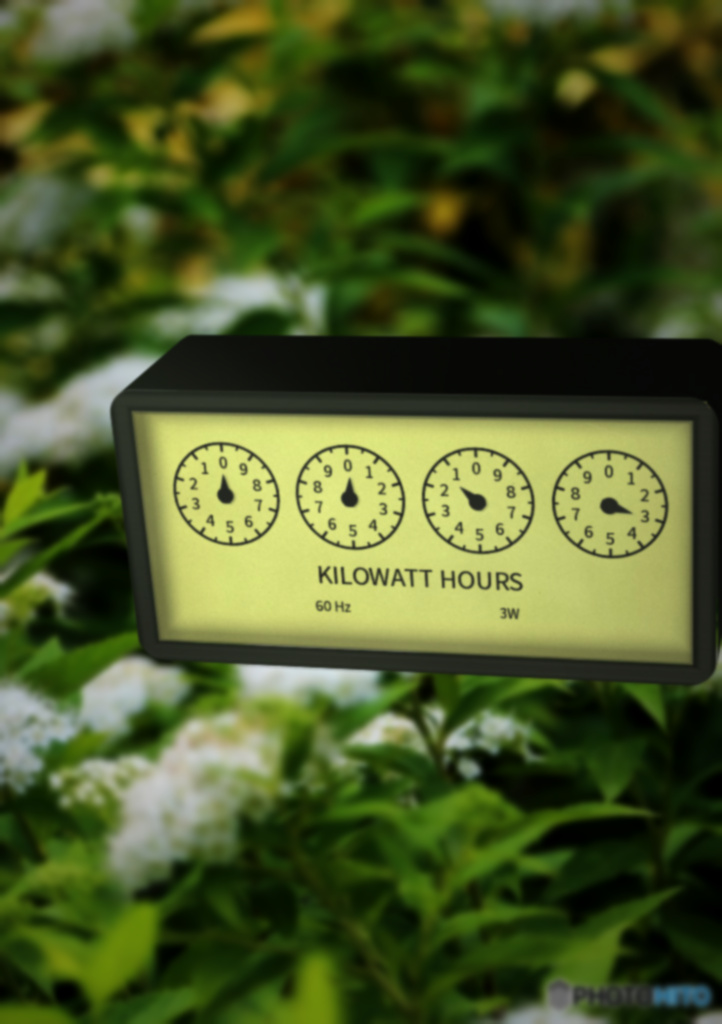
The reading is 13 kWh
